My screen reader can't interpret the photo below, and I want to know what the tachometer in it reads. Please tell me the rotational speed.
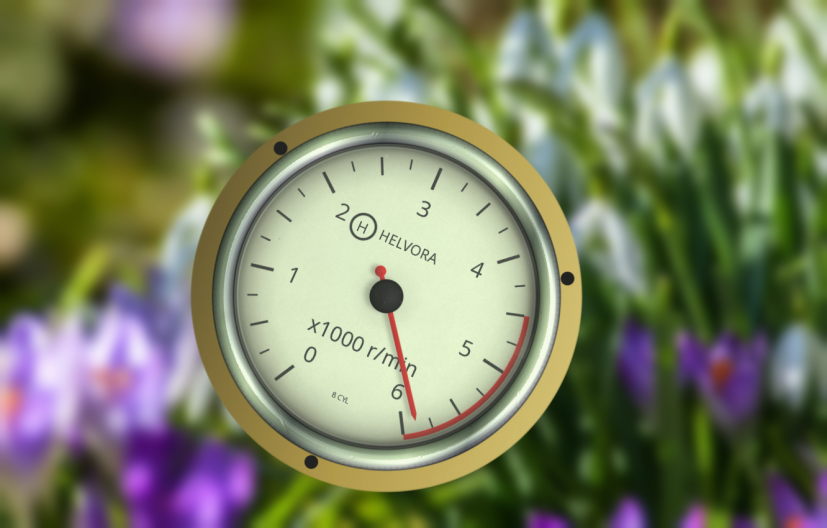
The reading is 5875 rpm
